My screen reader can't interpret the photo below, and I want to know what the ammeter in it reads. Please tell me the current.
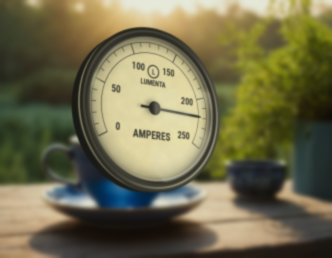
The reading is 220 A
